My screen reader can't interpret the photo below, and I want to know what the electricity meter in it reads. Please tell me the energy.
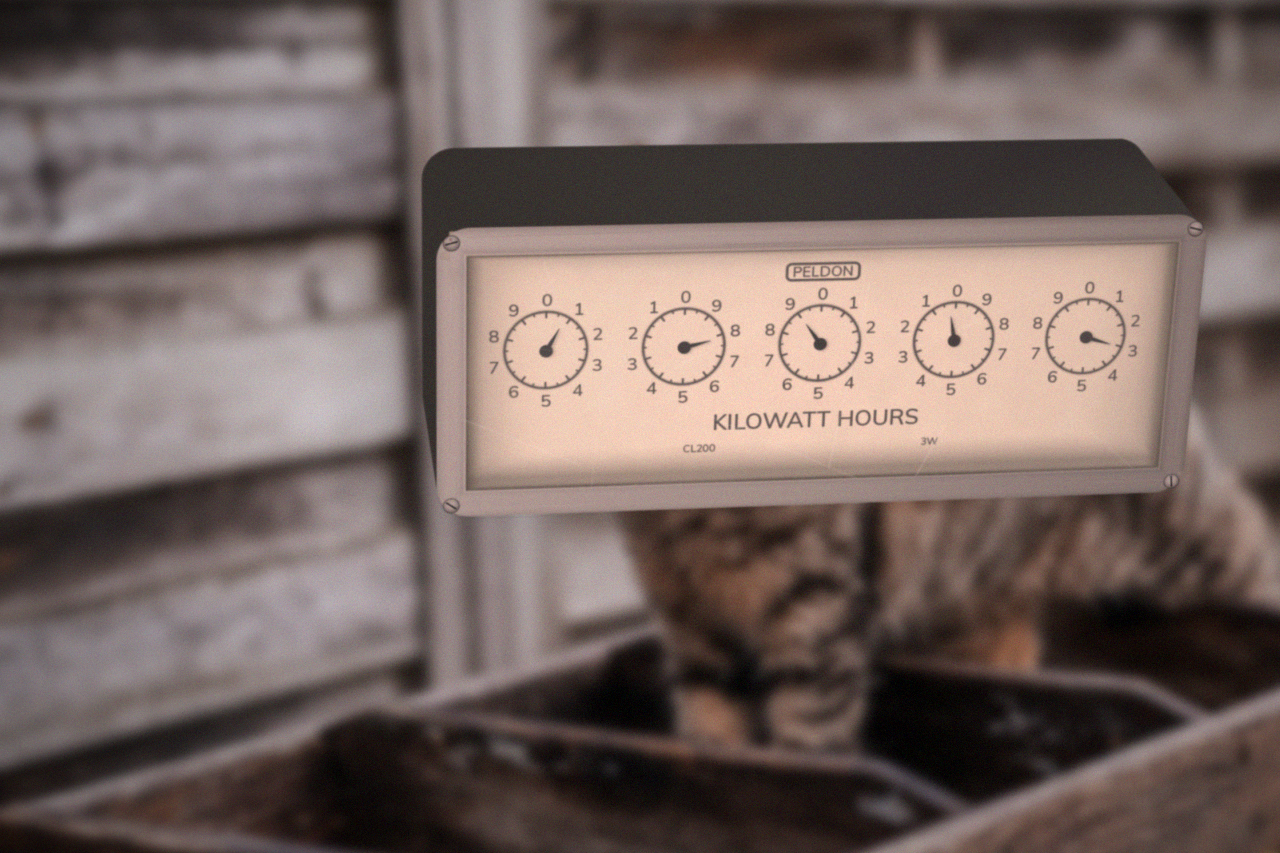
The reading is 7903 kWh
